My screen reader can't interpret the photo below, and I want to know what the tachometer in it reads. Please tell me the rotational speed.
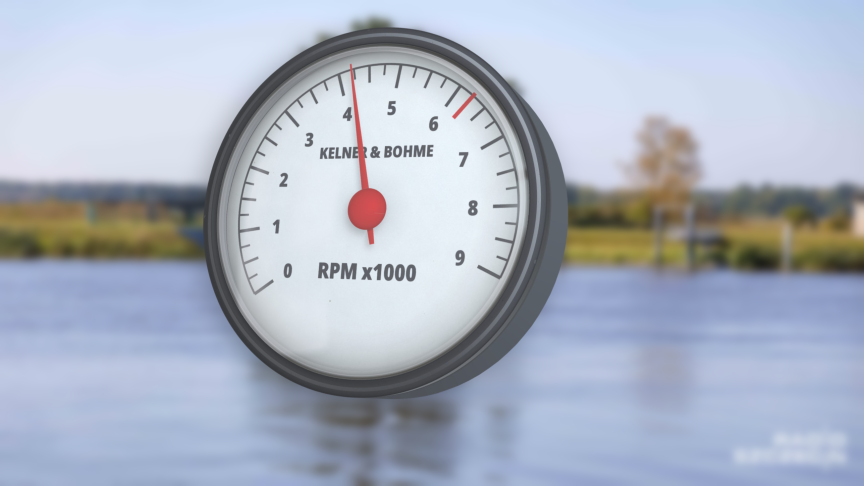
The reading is 4250 rpm
